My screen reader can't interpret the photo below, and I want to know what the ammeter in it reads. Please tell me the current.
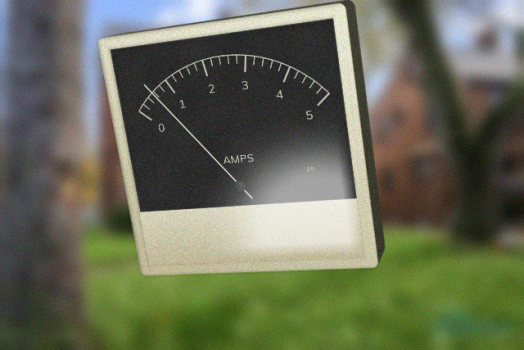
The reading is 0.6 A
